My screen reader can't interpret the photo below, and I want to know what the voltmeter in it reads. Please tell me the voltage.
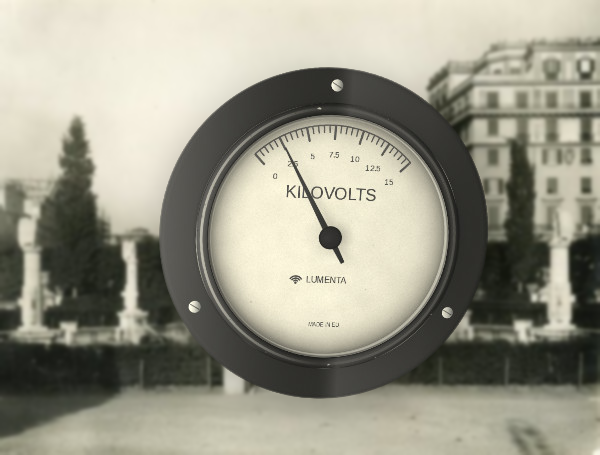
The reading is 2.5 kV
